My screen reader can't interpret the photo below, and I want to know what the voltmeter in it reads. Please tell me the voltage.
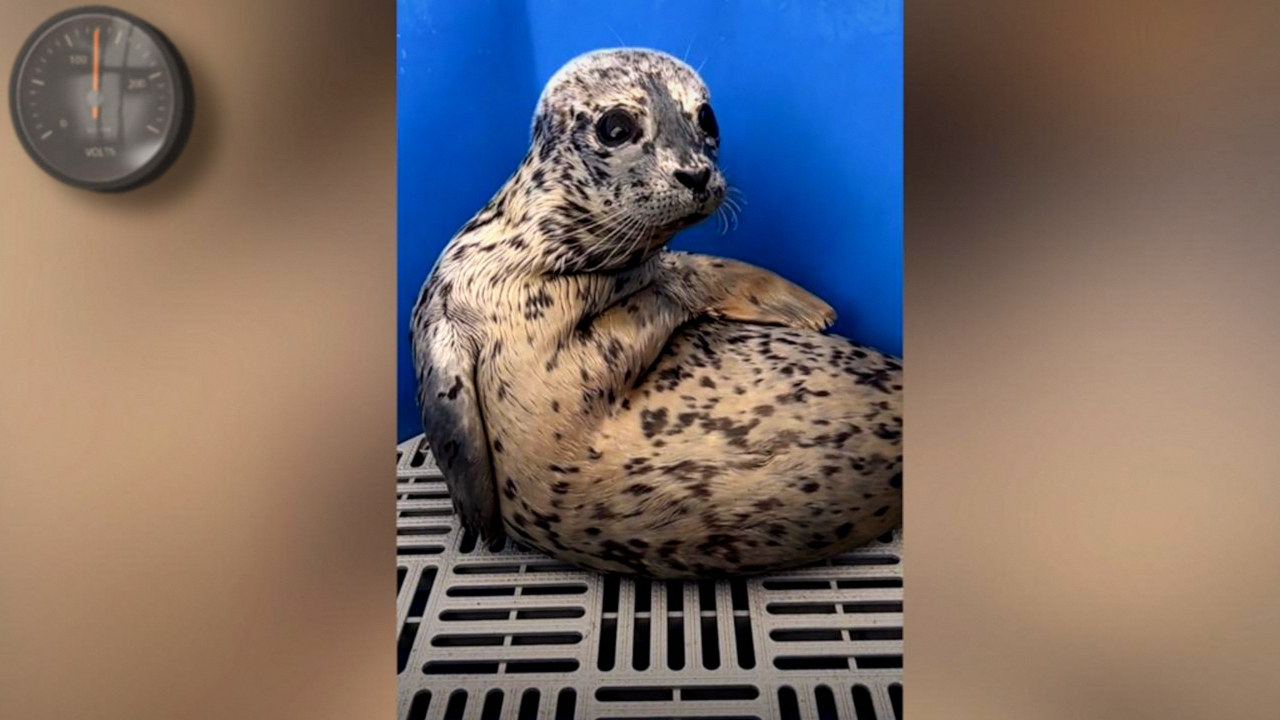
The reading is 130 V
